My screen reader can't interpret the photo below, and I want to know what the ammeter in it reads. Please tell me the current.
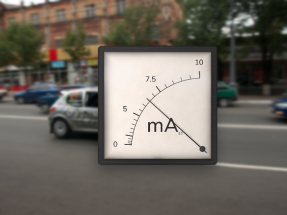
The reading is 6.5 mA
